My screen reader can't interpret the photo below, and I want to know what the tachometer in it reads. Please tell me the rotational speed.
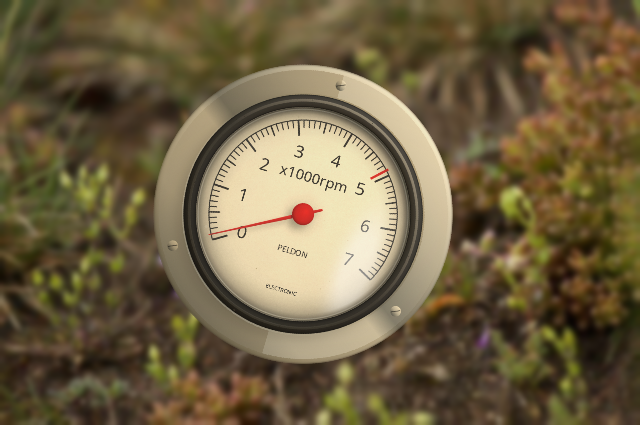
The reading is 100 rpm
